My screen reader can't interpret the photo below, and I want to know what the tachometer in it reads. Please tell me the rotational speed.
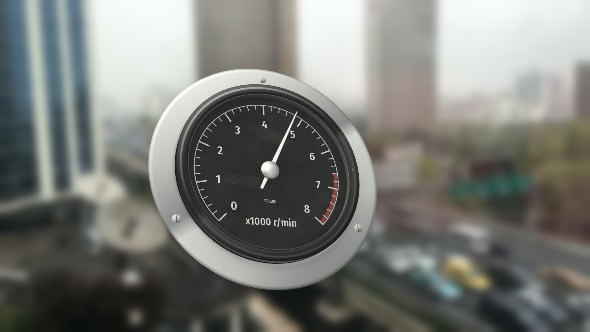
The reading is 4800 rpm
